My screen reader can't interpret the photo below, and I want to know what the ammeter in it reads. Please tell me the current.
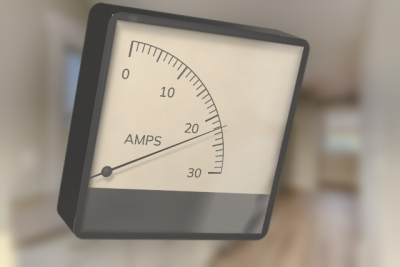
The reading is 22 A
